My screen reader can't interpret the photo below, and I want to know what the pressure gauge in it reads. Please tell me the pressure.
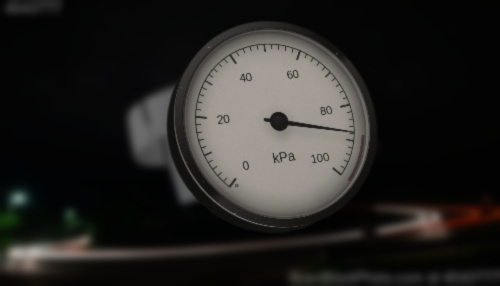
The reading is 88 kPa
